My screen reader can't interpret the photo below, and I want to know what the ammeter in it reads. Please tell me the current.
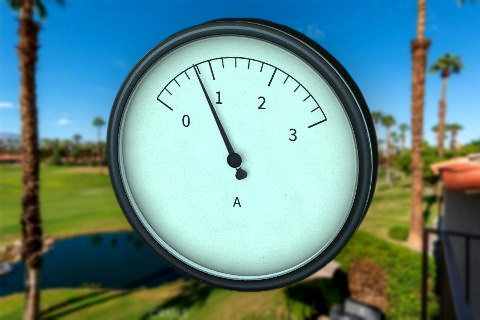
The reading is 0.8 A
